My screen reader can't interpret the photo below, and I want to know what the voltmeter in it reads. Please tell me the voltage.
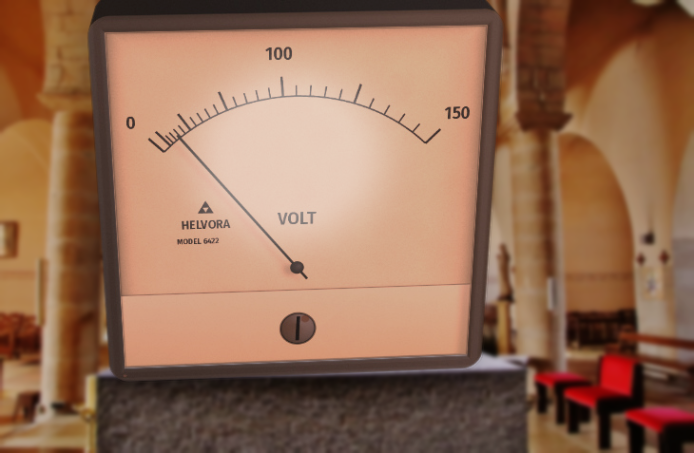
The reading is 40 V
